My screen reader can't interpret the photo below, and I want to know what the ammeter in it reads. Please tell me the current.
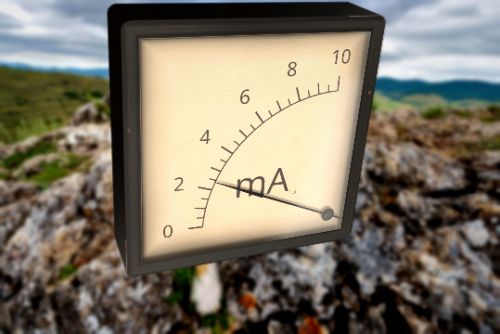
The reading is 2.5 mA
